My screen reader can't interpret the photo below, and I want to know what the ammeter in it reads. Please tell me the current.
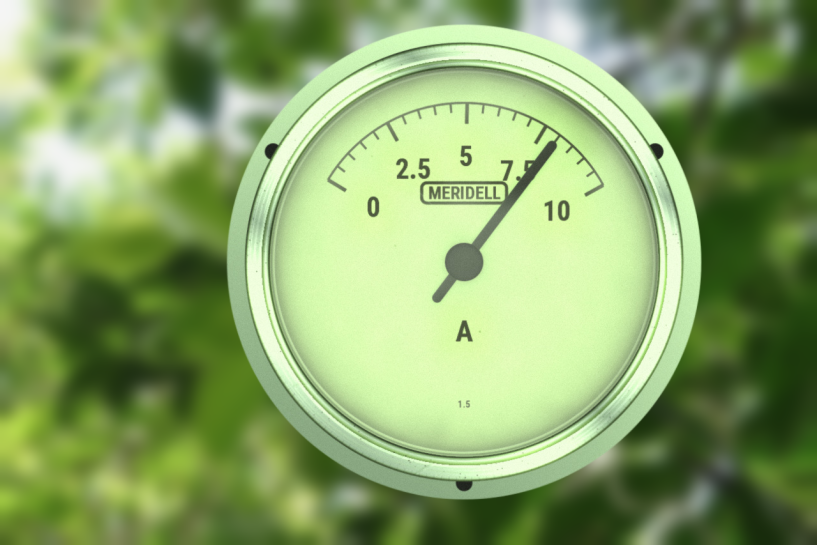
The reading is 8 A
